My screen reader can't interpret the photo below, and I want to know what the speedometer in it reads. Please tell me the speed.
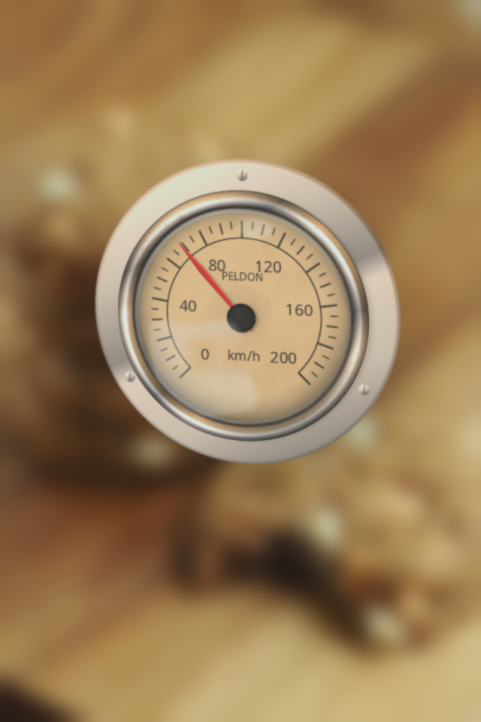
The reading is 70 km/h
